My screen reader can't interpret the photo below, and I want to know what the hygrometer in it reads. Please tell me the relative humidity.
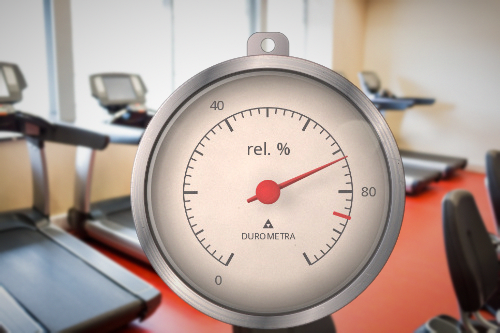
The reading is 72 %
